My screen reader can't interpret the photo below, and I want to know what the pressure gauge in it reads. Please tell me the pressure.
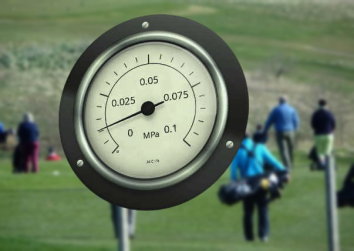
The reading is 0.01 MPa
